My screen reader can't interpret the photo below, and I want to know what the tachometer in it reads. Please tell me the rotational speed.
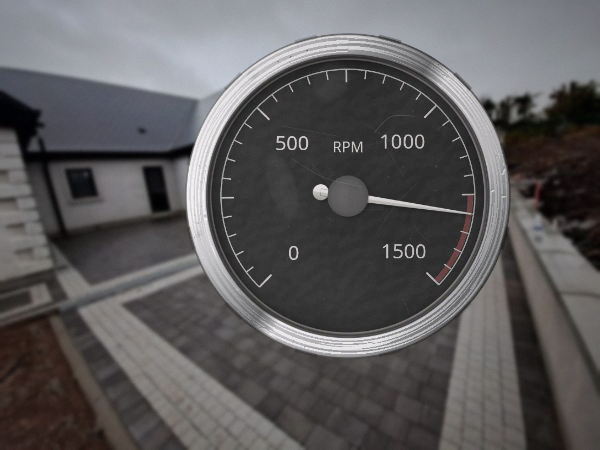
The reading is 1300 rpm
